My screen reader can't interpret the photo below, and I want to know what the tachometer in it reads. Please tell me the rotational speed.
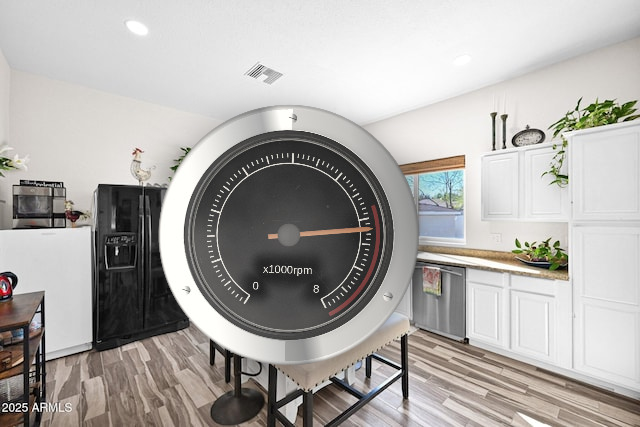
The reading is 6200 rpm
